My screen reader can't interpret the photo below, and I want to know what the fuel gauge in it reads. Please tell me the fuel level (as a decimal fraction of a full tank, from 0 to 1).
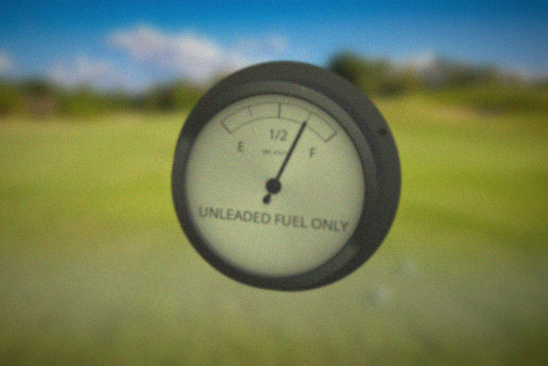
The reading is 0.75
